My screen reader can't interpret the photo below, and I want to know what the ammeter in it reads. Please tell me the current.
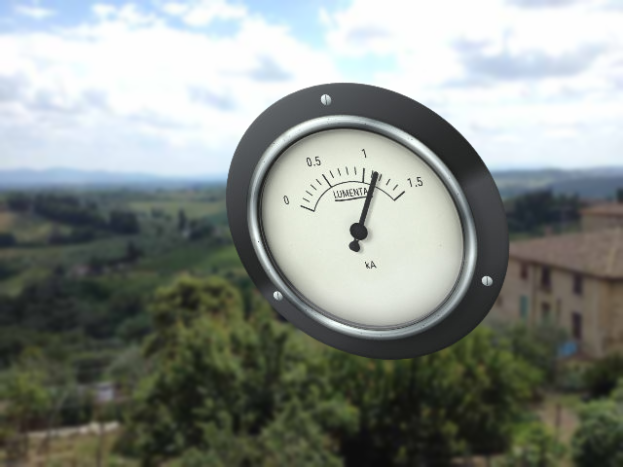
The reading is 1.15 kA
